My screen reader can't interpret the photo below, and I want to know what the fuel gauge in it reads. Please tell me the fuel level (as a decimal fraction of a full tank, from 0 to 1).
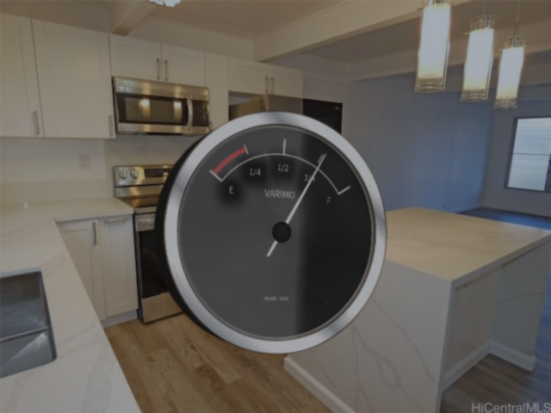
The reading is 0.75
